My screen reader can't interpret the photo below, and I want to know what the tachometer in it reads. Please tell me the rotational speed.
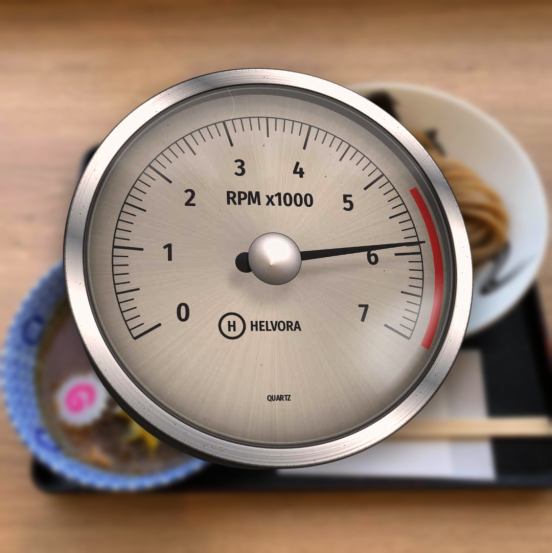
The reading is 5900 rpm
